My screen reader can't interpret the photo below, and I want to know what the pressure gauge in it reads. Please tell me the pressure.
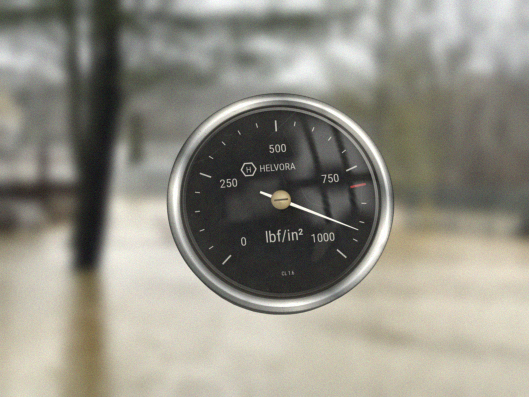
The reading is 925 psi
